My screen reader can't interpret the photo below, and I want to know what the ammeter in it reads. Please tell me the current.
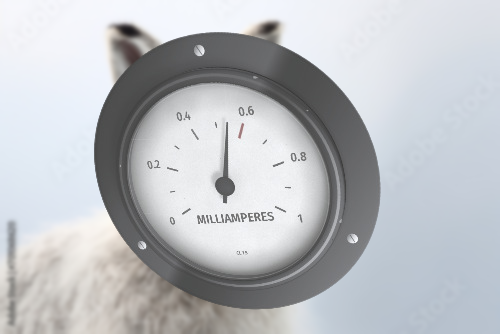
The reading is 0.55 mA
